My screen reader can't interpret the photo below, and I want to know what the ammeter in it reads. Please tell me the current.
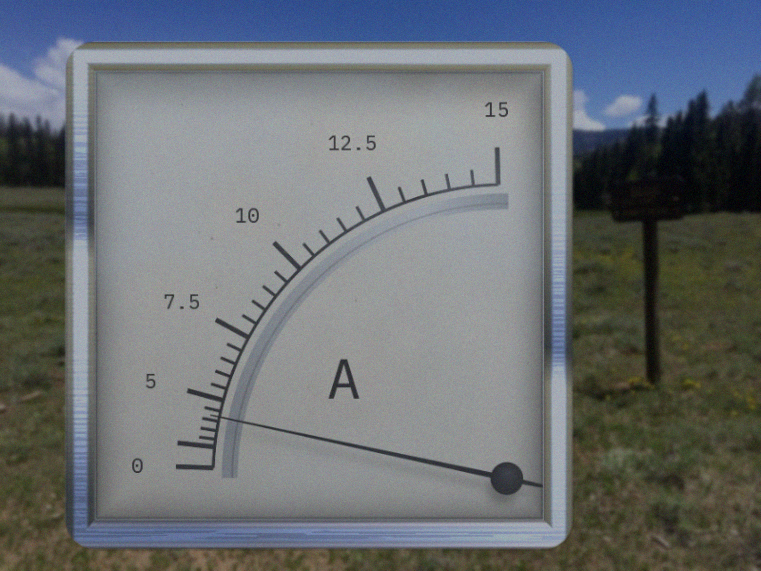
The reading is 4.25 A
